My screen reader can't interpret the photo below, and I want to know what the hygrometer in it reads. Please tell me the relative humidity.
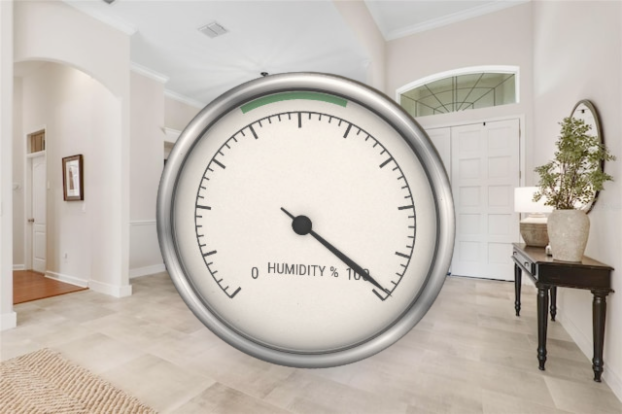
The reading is 98 %
